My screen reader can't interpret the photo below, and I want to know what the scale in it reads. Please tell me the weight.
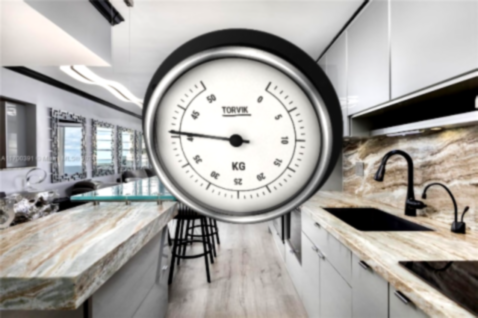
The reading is 41 kg
